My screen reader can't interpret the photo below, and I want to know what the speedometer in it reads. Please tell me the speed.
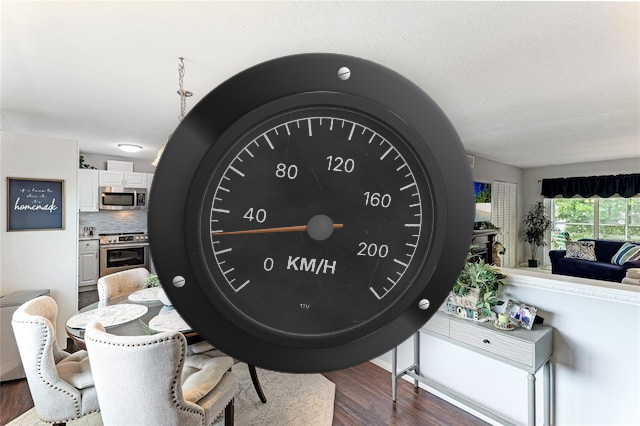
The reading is 30 km/h
